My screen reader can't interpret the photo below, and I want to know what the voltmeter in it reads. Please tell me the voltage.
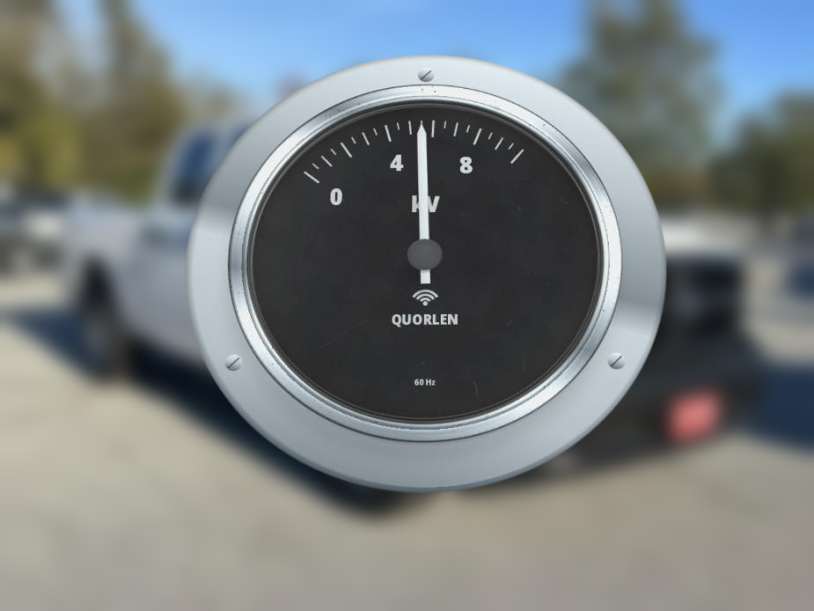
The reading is 5.5 kV
